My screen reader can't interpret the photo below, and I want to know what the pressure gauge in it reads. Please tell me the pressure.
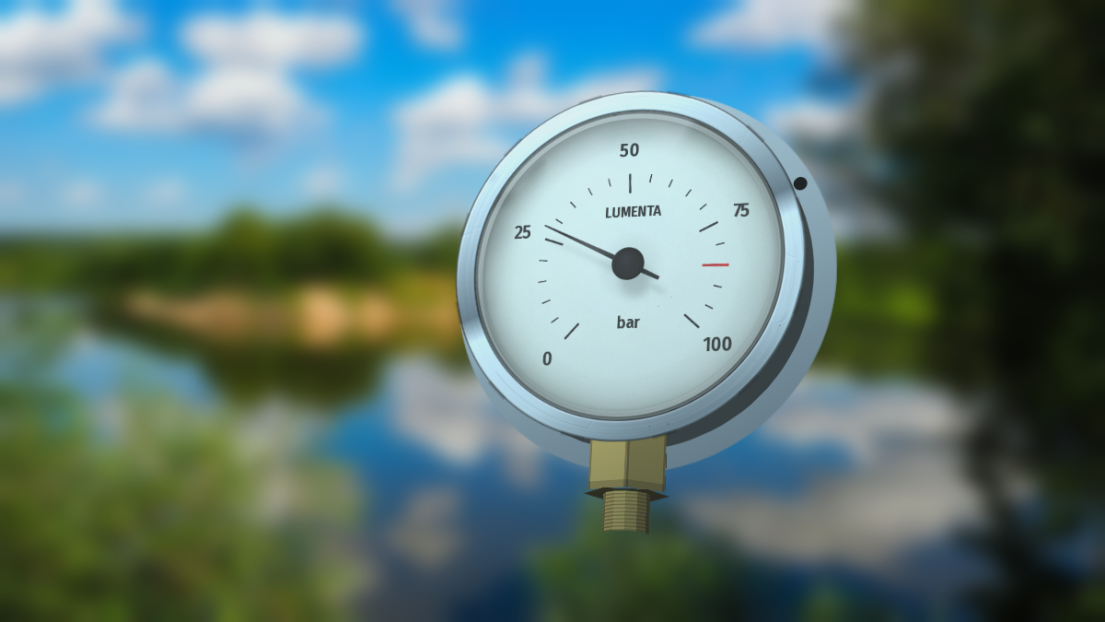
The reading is 27.5 bar
